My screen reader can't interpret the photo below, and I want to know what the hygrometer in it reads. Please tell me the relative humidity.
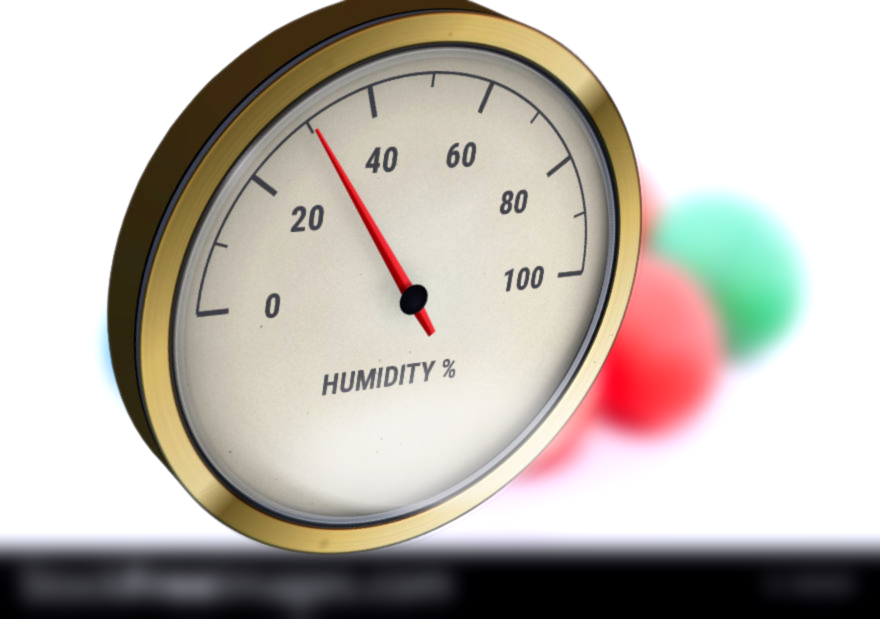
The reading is 30 %
